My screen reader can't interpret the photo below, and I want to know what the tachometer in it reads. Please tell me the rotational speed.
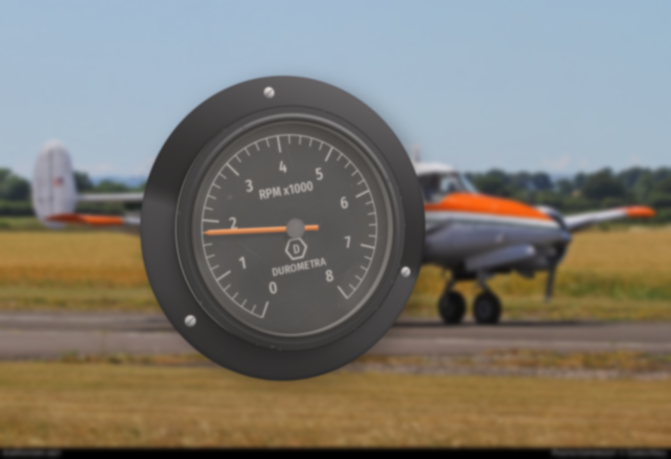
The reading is 1800 rpm
